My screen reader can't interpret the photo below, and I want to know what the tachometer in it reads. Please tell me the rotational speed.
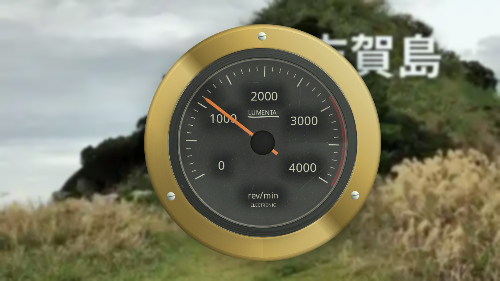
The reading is 1100 rpm
